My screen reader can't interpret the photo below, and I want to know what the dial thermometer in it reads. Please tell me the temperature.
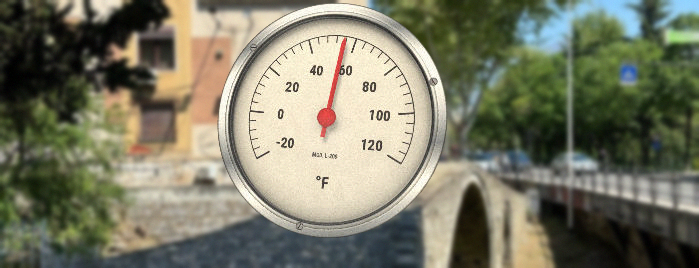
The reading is 56 °F
